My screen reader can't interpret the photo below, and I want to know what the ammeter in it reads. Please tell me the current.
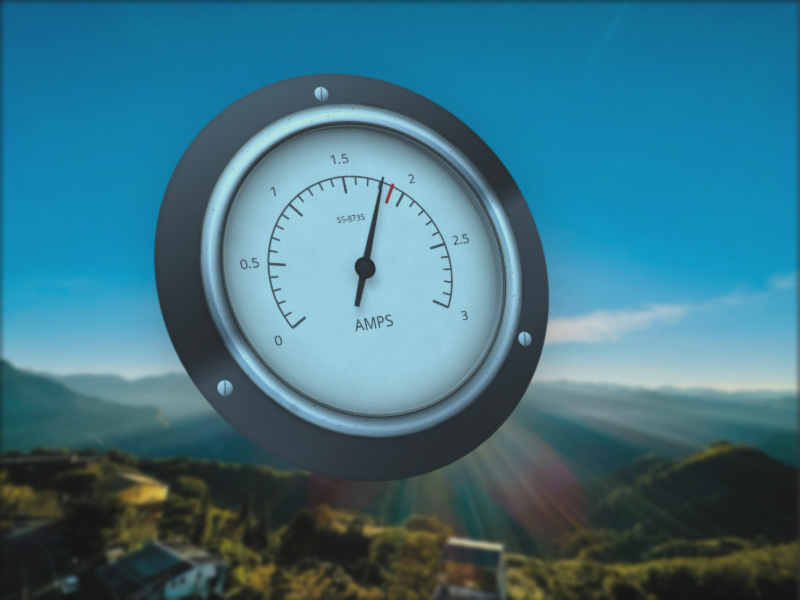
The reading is 1.8 A
